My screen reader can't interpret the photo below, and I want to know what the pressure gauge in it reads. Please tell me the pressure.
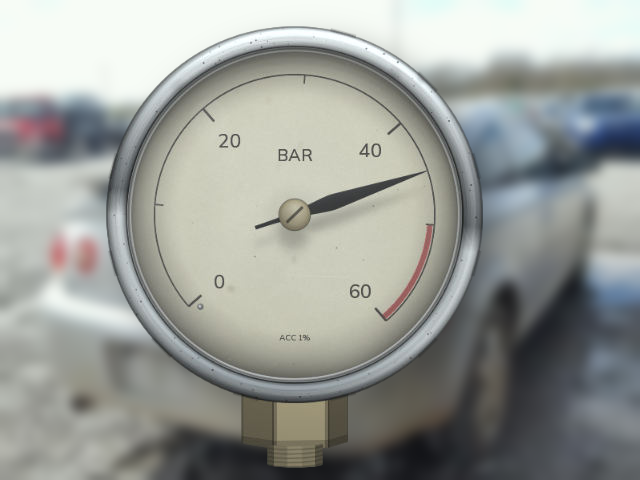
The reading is 45 bar
